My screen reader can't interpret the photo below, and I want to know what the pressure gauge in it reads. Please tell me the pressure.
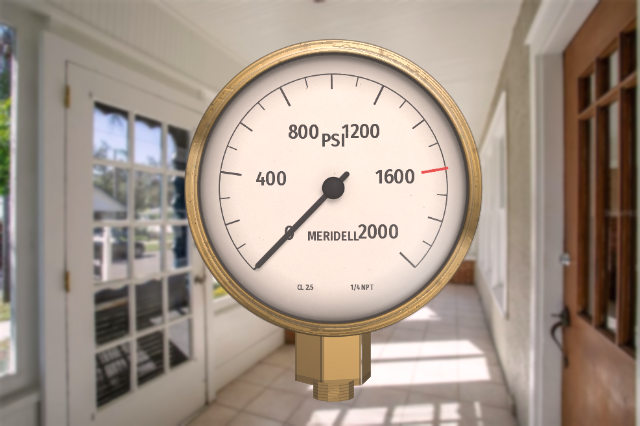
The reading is 0 psi
